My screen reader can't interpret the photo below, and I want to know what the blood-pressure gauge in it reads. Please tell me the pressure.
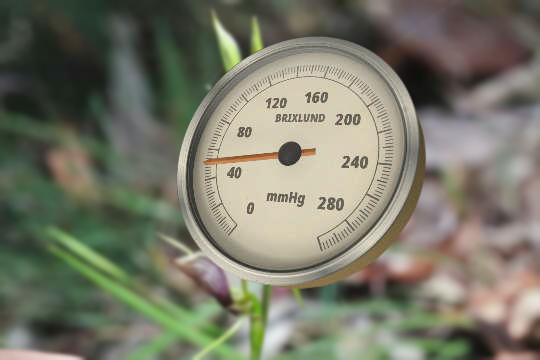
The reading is 50 mmHg
